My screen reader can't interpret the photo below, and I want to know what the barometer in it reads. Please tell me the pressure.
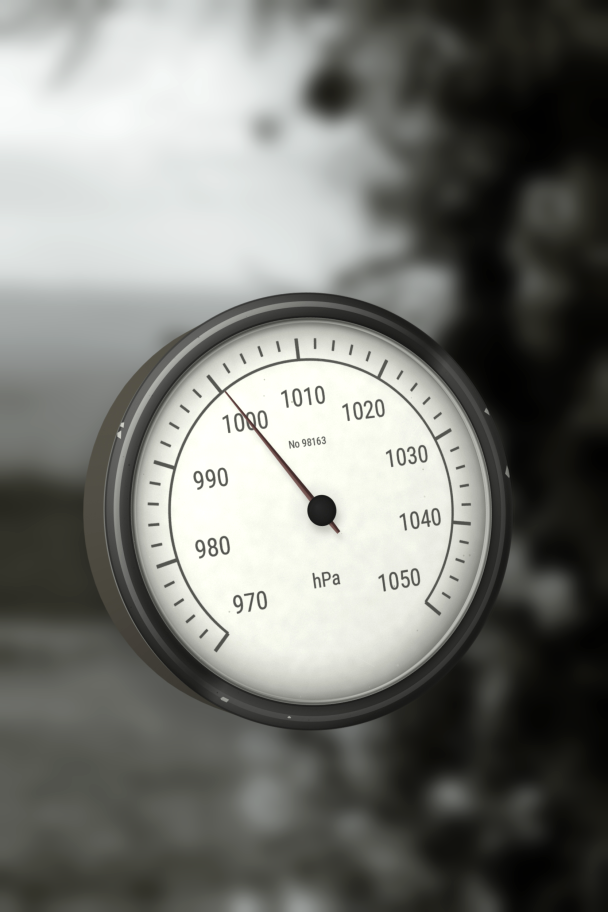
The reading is 1000 hPa
